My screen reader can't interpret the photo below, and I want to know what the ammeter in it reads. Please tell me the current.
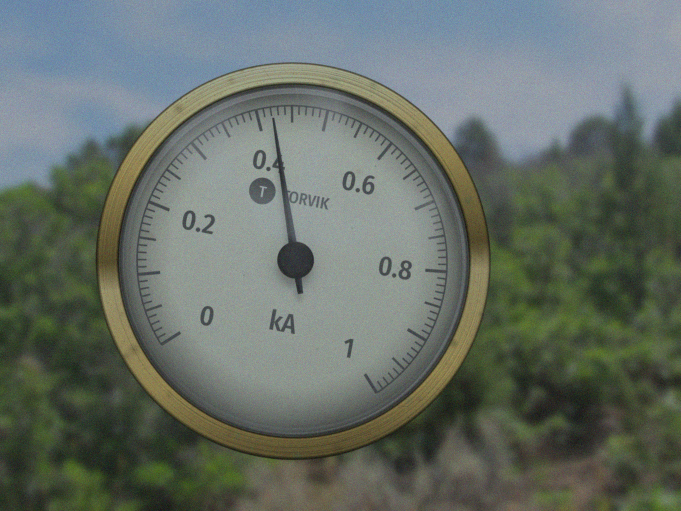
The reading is 0.42 kA
